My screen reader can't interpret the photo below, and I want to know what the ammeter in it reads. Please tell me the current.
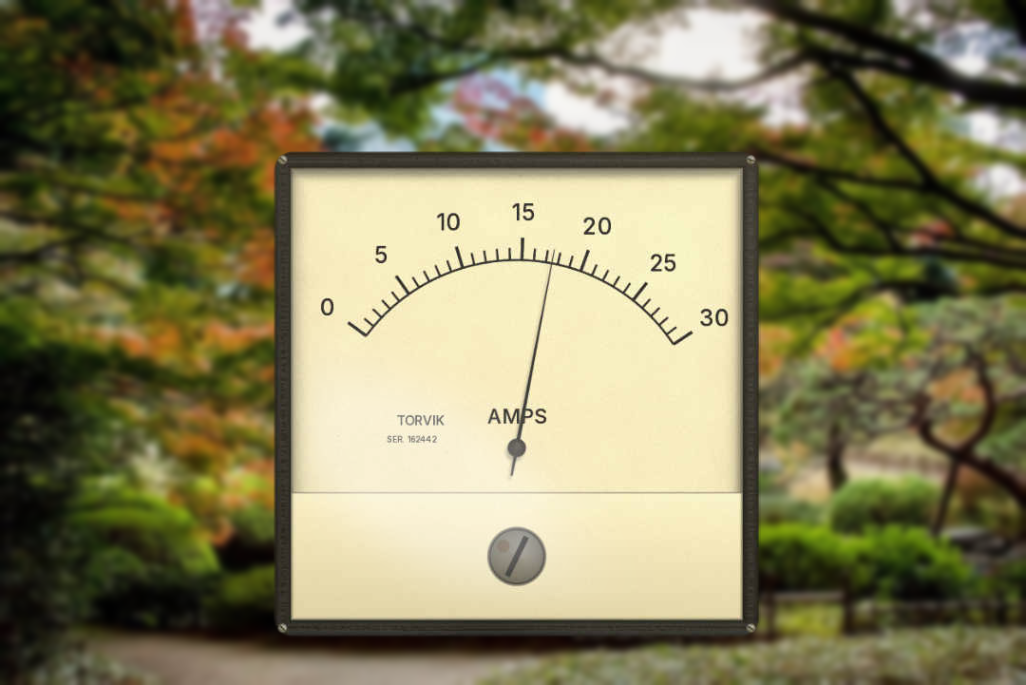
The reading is 17.5 A
